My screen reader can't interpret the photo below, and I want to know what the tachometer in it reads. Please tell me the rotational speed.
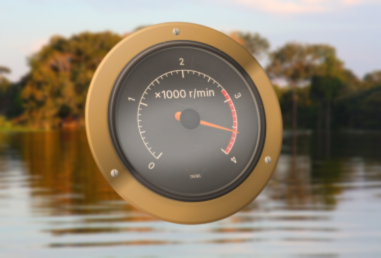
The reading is 3600 rpm
